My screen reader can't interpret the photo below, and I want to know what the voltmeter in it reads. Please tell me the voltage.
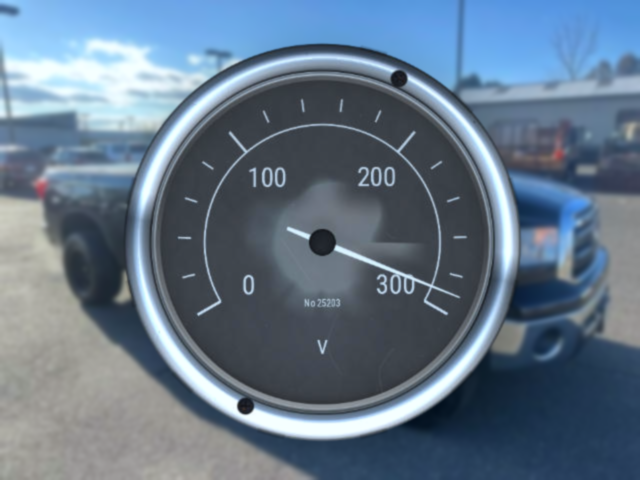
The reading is 290 V
